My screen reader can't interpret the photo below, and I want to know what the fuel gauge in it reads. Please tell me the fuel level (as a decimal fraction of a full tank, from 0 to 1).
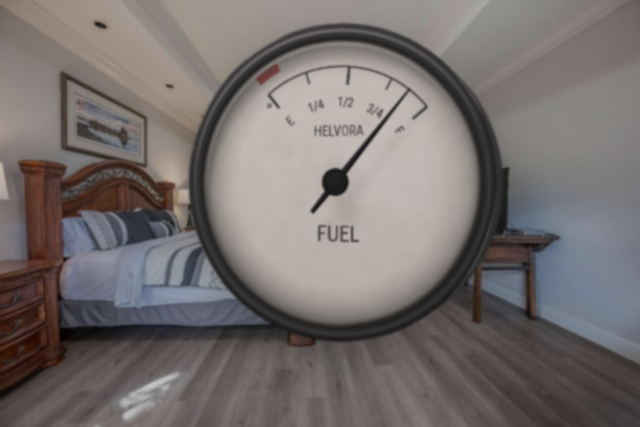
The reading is 0.875
